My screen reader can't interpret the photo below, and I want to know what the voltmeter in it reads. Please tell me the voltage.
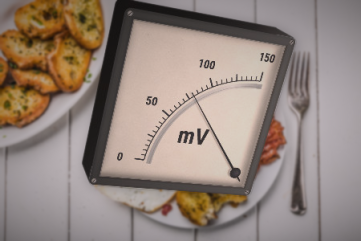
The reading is 80 mV
